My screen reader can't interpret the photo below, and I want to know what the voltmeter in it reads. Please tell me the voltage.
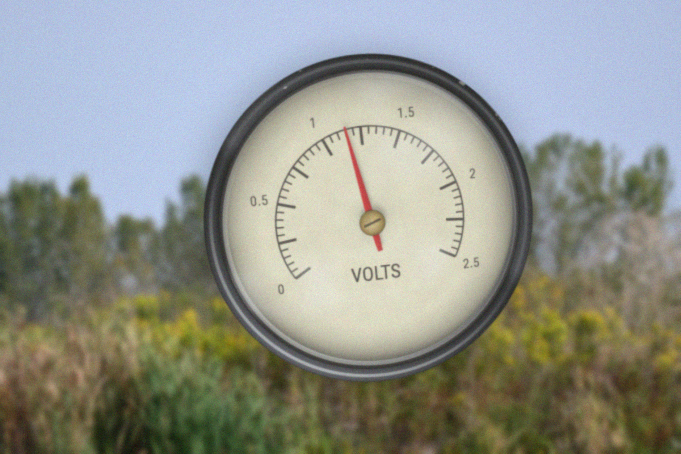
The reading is 1.15 V
